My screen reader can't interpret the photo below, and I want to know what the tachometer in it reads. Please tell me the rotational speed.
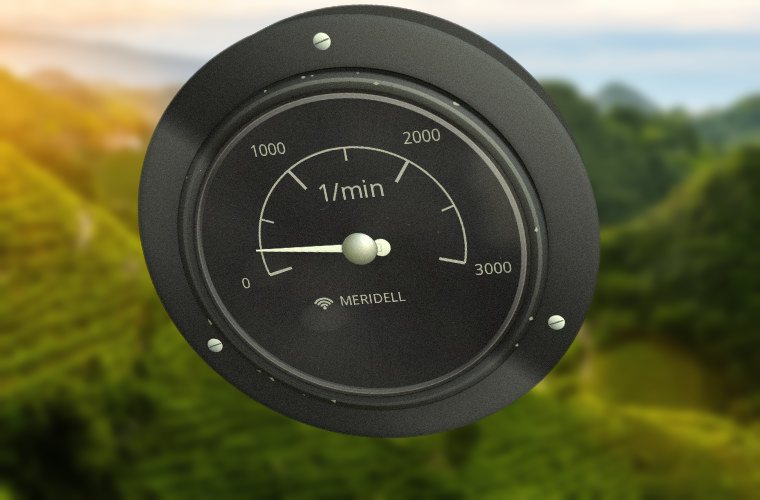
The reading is 250 rpm
